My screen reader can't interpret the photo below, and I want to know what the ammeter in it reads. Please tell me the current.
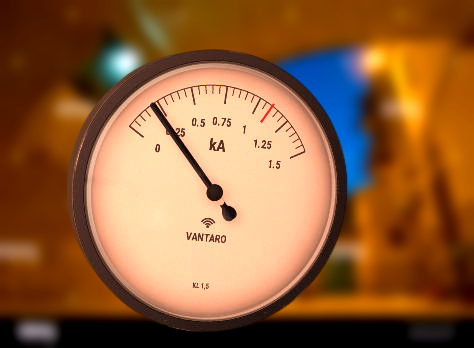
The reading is 0.2 kA
